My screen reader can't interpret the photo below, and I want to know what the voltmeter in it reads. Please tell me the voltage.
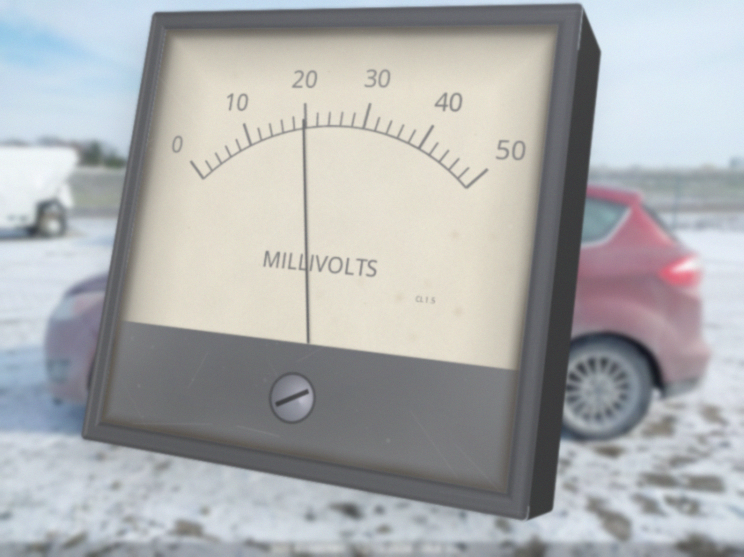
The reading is 20 mV
